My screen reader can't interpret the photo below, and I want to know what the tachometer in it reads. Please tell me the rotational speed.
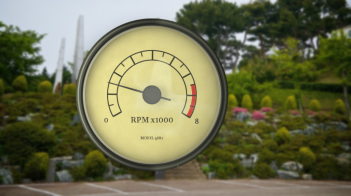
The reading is 1500 rpm
